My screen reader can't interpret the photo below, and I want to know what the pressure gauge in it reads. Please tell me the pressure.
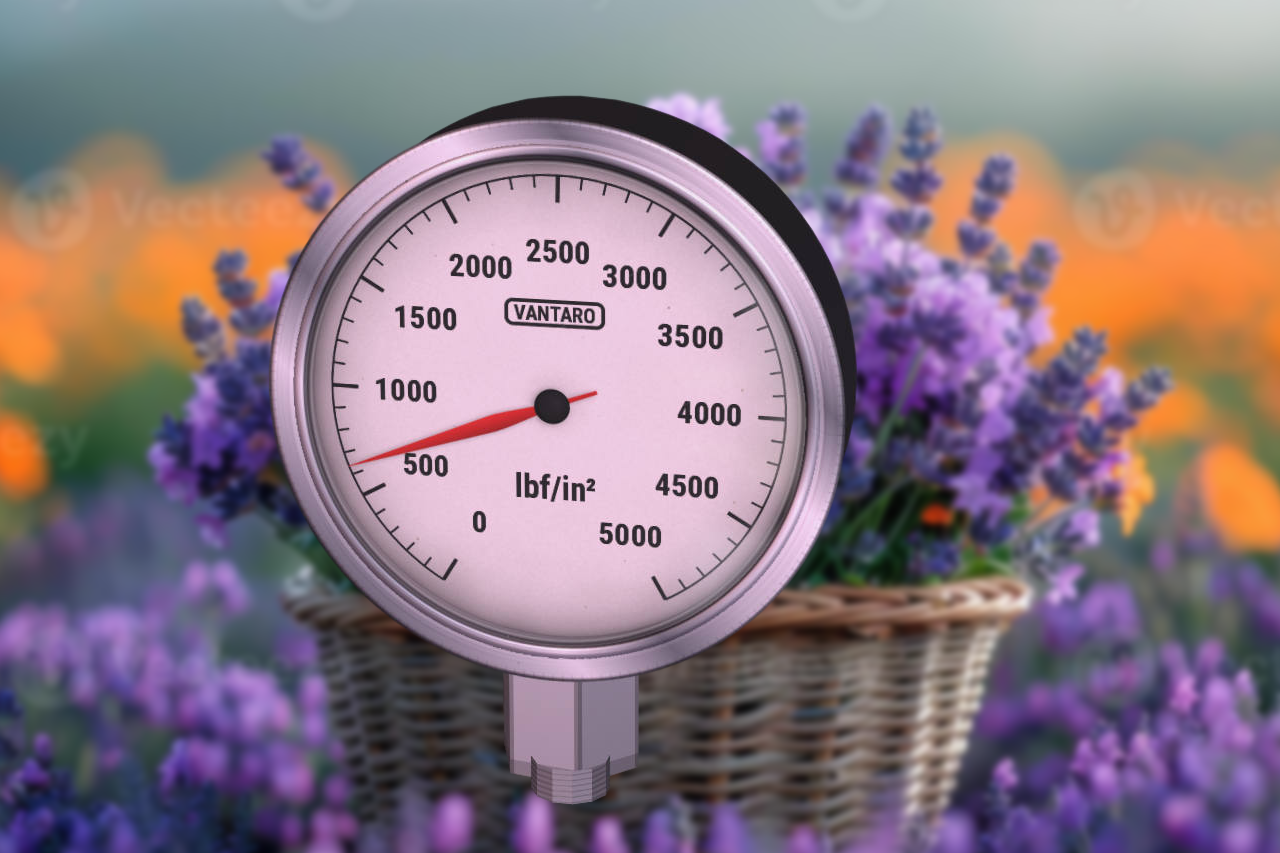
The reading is 650 psi
